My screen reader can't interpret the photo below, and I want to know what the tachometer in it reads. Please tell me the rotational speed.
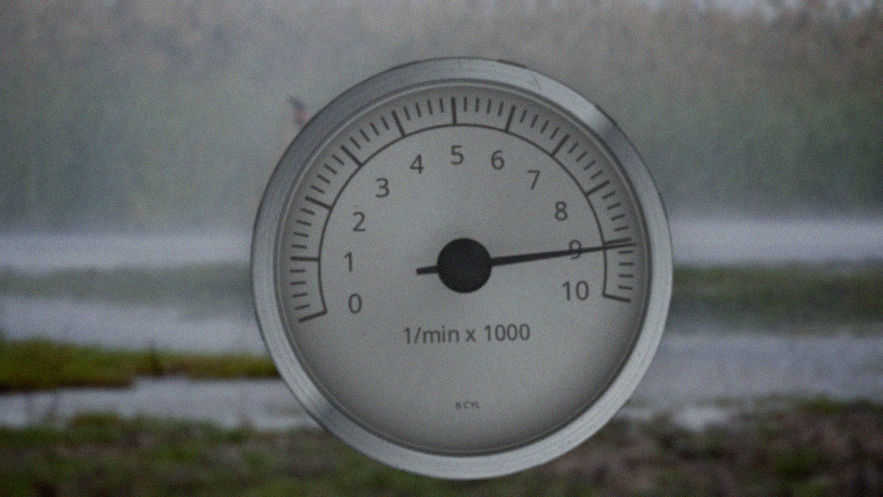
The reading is 9100 rpm
